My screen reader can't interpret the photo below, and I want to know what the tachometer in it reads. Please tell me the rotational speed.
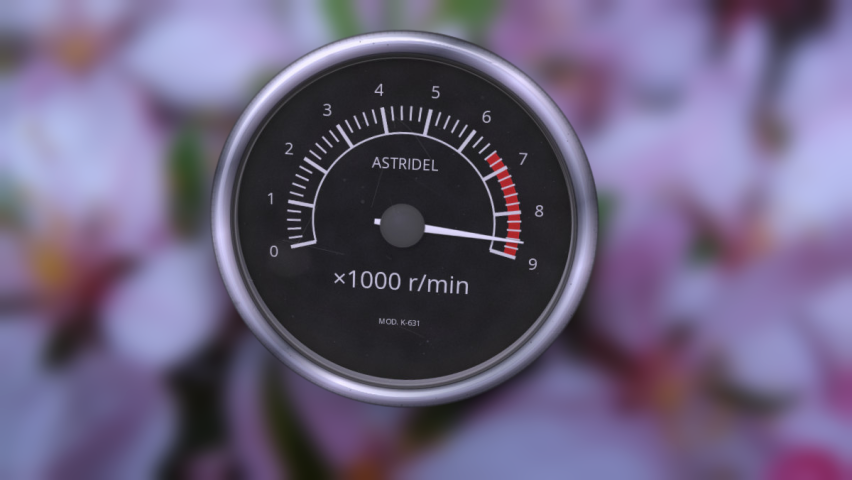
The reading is 8600 rpm
